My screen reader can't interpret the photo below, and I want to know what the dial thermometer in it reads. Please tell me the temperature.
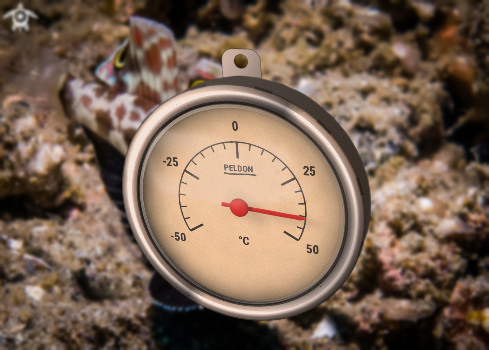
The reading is 40 °C
